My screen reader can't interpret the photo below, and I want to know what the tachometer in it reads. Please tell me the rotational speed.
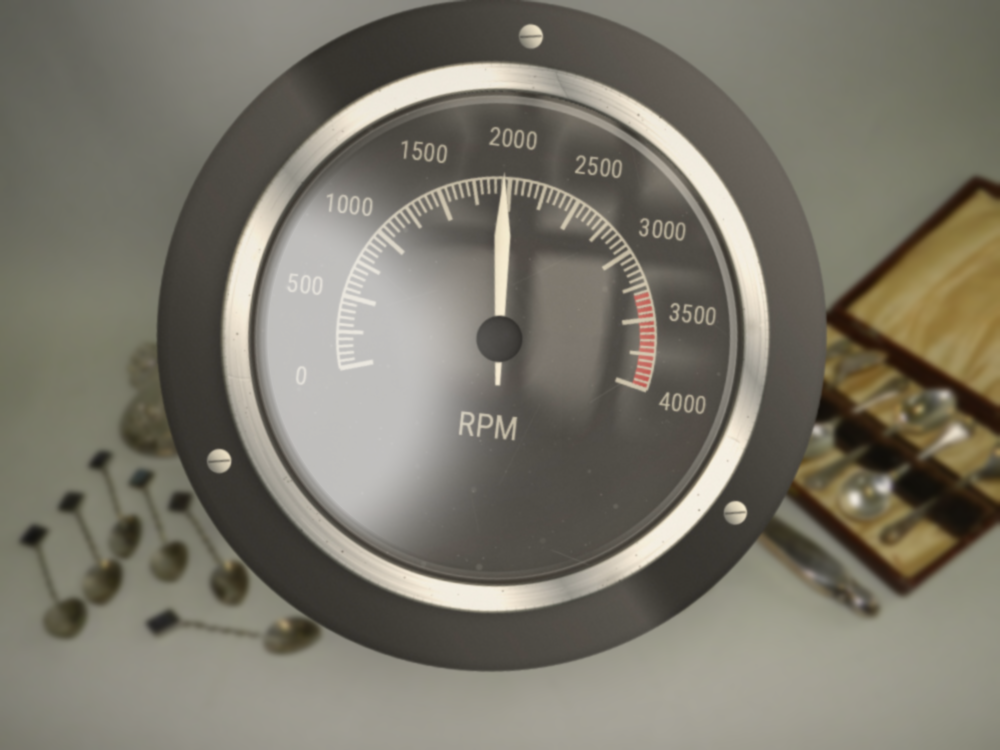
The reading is 1950 rpm
